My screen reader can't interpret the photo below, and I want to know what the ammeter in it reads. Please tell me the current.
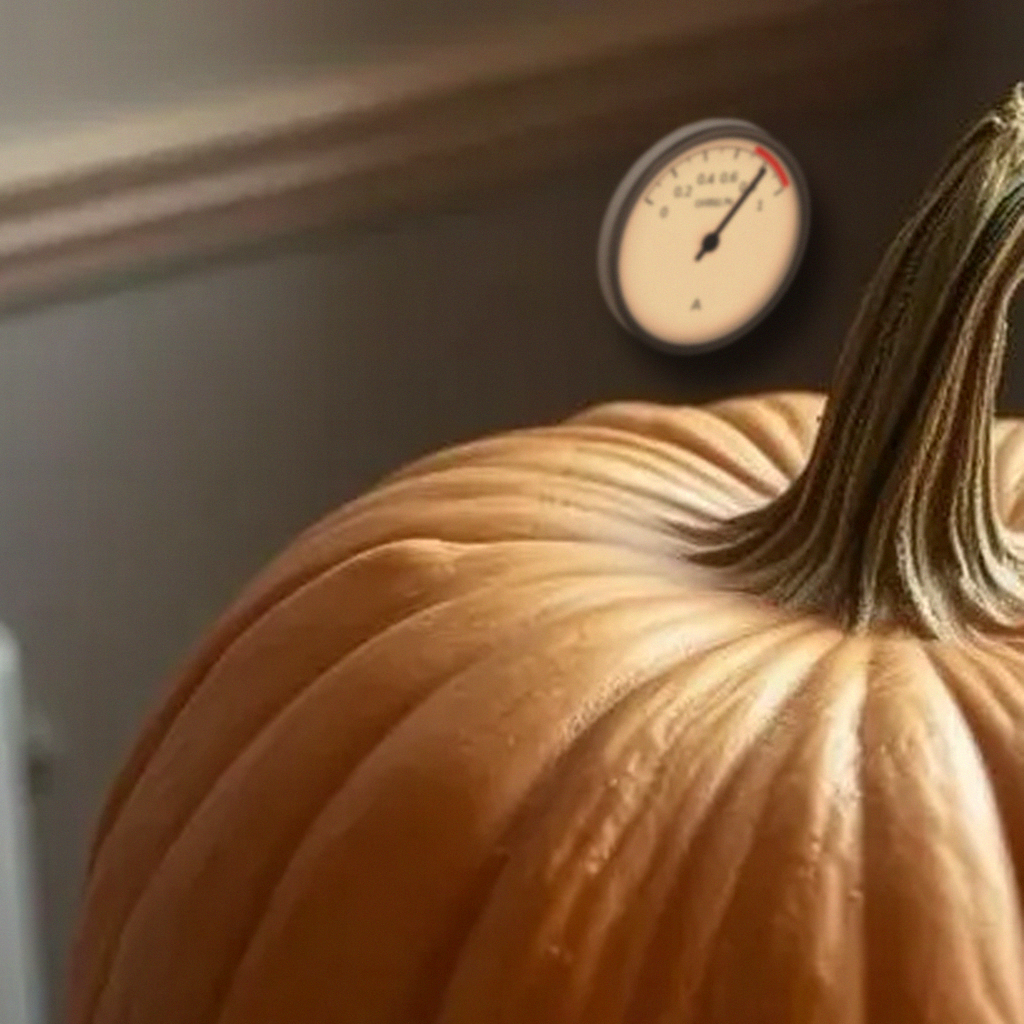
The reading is 0.8 A
